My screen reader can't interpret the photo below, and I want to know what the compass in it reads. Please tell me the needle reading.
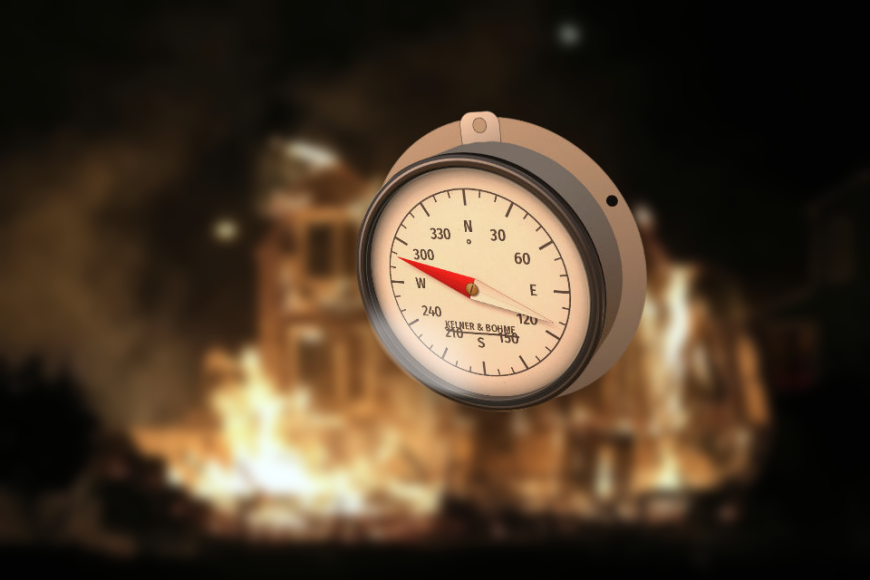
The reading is 290 °
